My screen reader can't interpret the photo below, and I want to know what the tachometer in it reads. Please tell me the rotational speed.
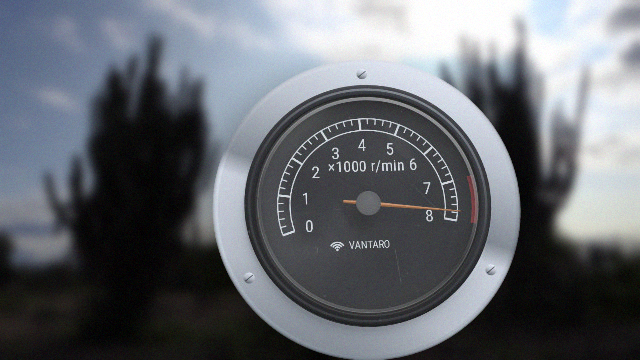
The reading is 7800 rpm
